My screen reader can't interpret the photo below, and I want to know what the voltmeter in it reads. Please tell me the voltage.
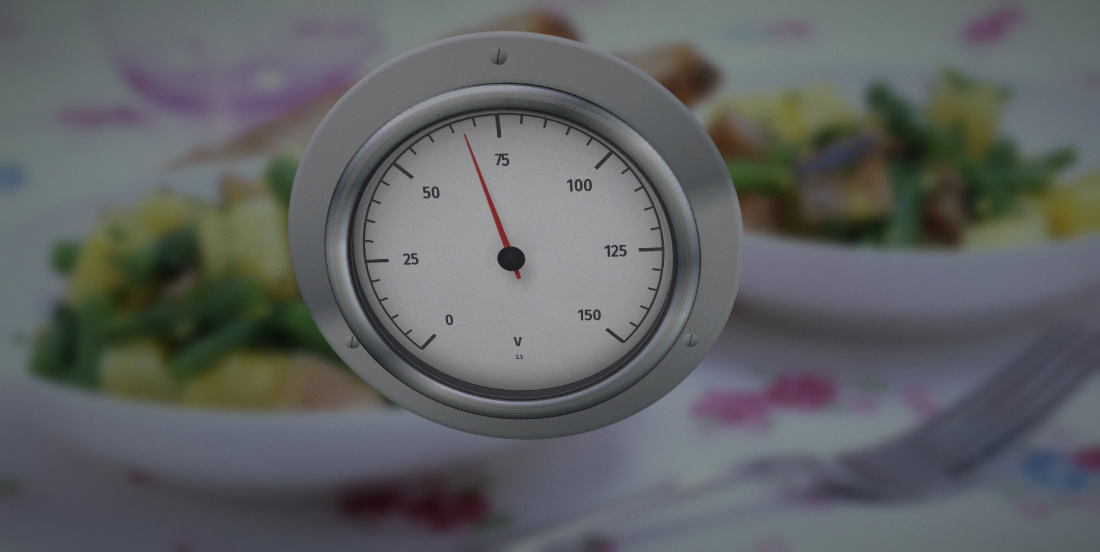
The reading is 67.5 V
